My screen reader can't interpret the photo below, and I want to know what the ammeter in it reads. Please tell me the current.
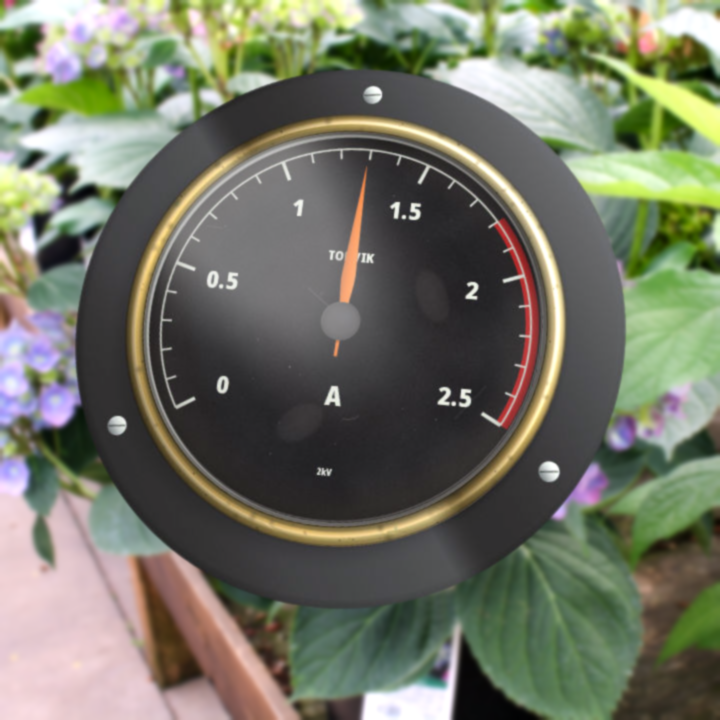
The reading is 1.3 A
